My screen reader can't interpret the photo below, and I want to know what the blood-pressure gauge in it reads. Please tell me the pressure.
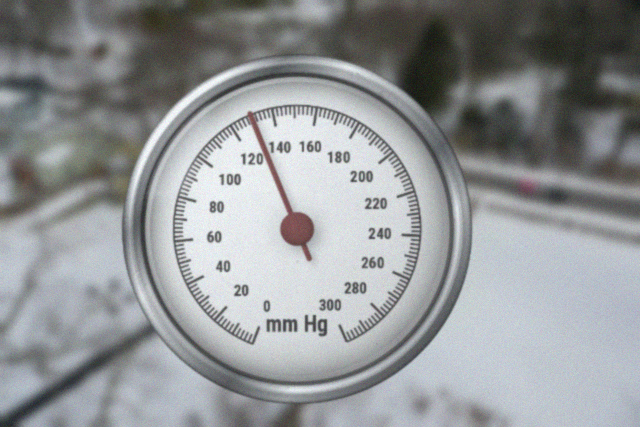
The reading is 130 mmHg
